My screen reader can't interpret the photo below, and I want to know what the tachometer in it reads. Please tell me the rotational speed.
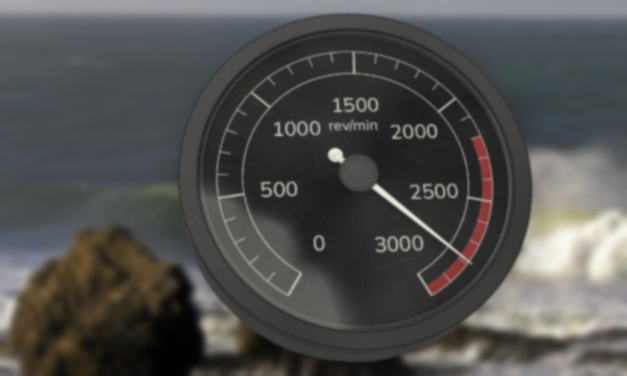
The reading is 2800 rpm
